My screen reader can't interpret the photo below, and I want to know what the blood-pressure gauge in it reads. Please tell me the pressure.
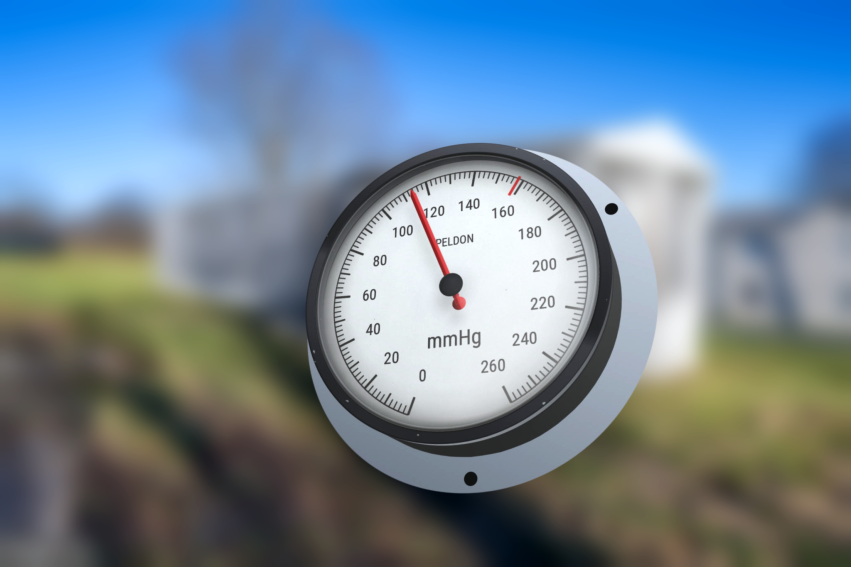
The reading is 114 mmHg
